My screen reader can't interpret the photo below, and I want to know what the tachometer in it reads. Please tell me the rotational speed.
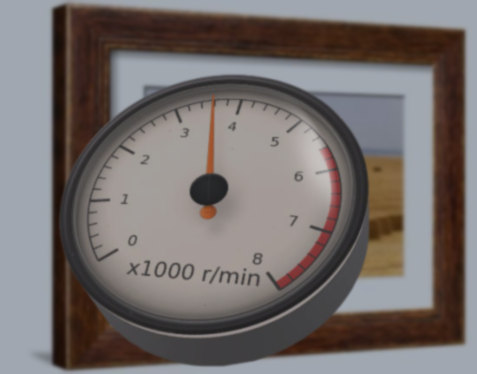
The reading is 3600 rpm
